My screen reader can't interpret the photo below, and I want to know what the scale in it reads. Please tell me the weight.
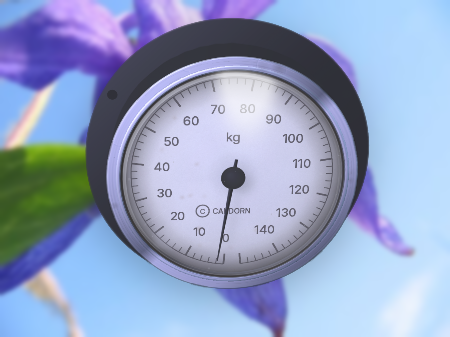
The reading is 2 kg
